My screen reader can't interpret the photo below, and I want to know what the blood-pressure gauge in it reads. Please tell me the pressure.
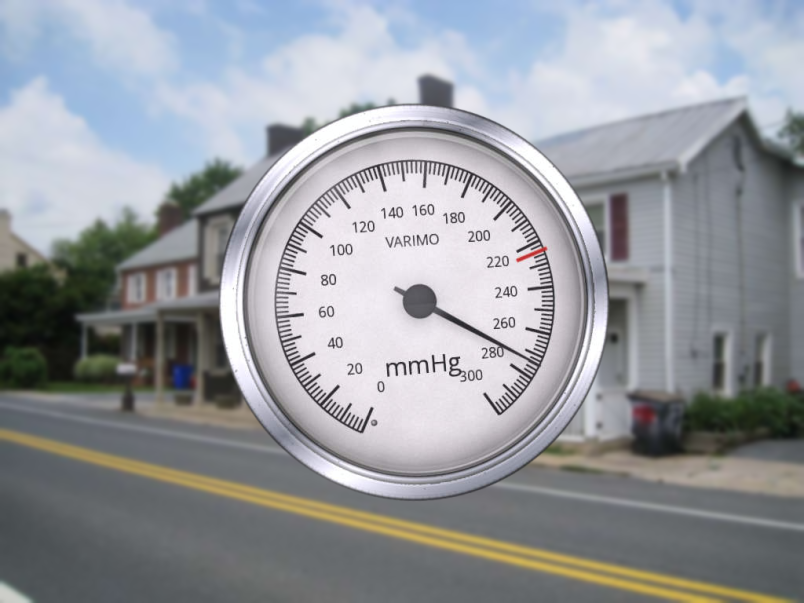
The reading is 274 mmHg
